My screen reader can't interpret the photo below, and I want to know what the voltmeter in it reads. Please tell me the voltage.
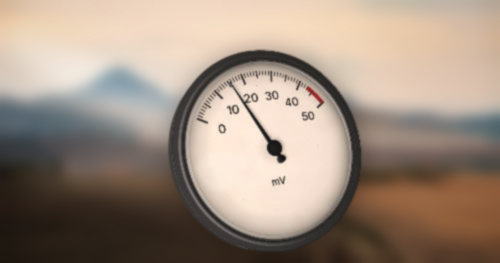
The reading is 15 mV
